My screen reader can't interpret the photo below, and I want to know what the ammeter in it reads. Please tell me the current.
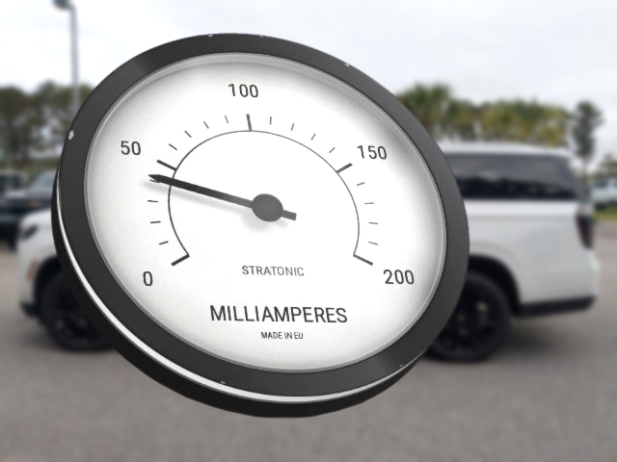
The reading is 40 mA
